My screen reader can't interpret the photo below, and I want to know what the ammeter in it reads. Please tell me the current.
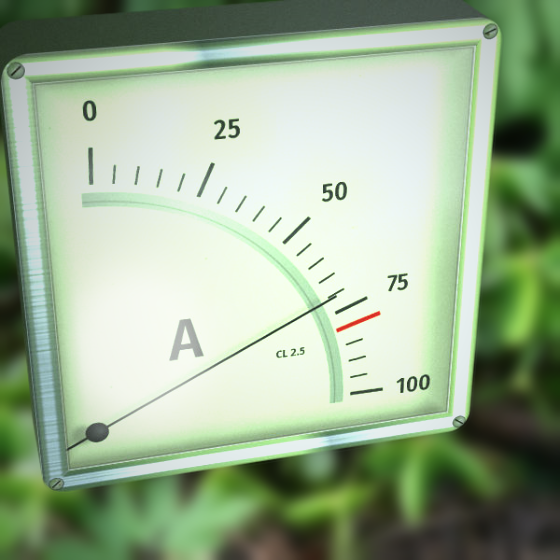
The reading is 70 A
